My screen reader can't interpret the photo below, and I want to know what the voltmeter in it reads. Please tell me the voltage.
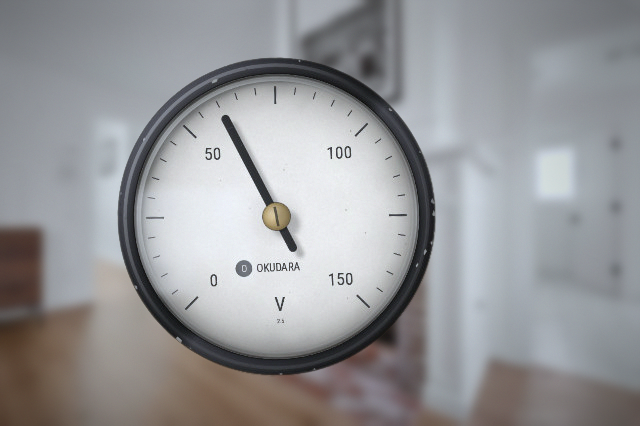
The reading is 60 V
